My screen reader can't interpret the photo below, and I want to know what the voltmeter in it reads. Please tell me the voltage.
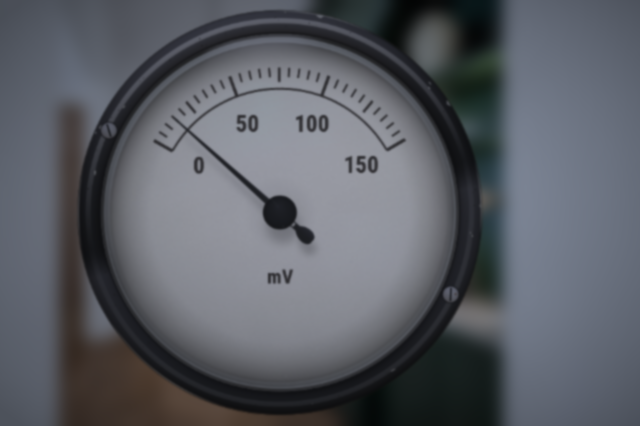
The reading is 15 mV
